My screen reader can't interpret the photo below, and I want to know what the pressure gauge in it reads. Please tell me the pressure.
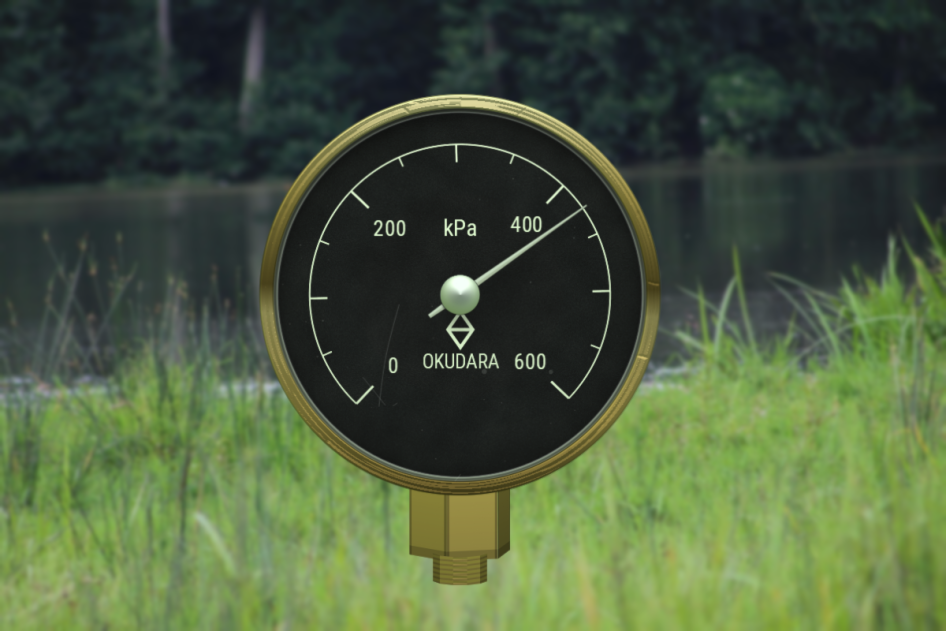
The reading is 425 kPa
